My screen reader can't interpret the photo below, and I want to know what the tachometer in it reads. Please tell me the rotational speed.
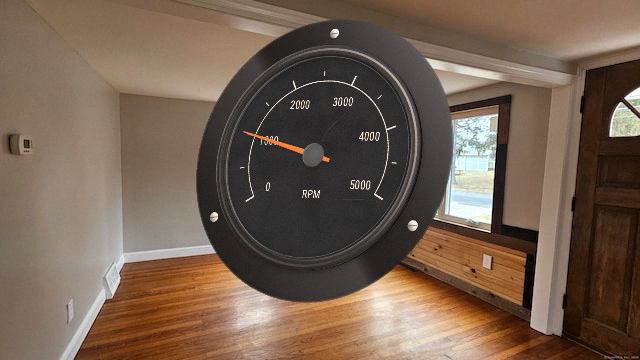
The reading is 1000 rpm
